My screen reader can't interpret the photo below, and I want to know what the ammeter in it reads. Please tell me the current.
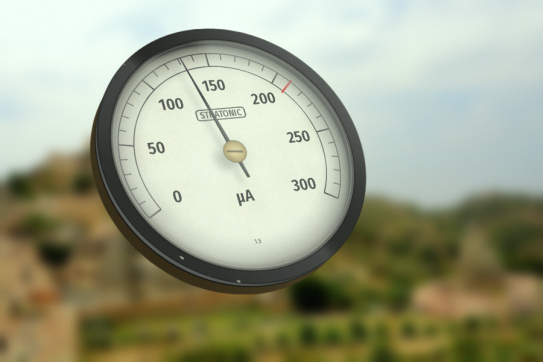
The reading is 130 µA
